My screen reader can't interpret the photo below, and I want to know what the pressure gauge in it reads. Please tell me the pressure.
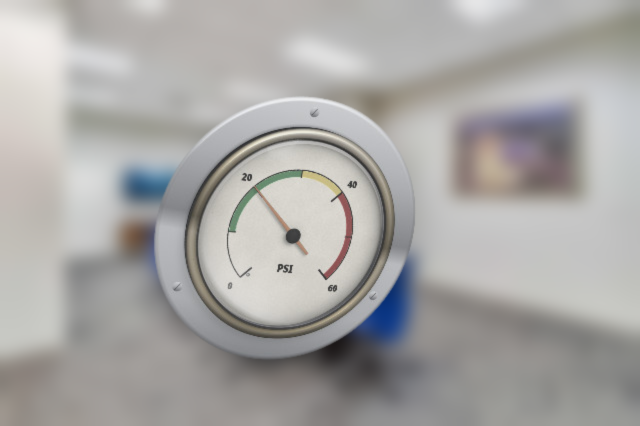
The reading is 20 psi
